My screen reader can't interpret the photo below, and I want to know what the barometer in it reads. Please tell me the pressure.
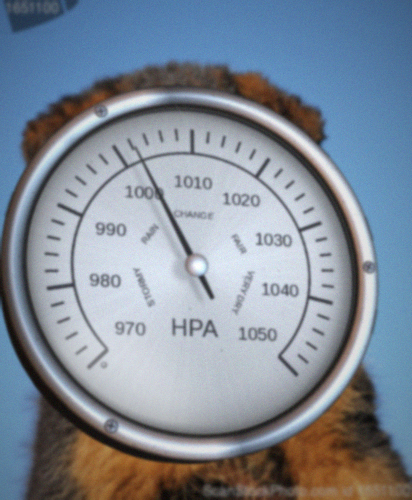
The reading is 1002 hPa
